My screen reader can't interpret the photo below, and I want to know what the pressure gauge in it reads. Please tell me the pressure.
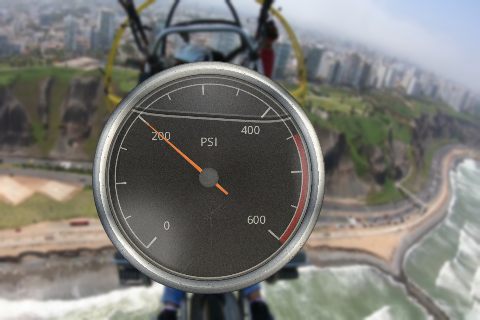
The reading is 200 psi
